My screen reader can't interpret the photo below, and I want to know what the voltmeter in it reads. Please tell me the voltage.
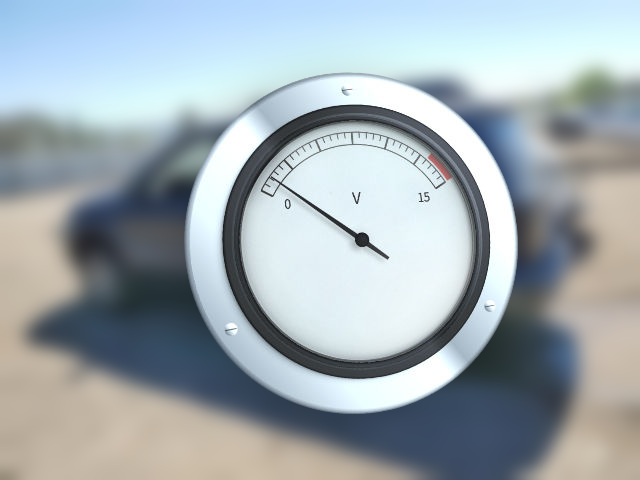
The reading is 1 V
